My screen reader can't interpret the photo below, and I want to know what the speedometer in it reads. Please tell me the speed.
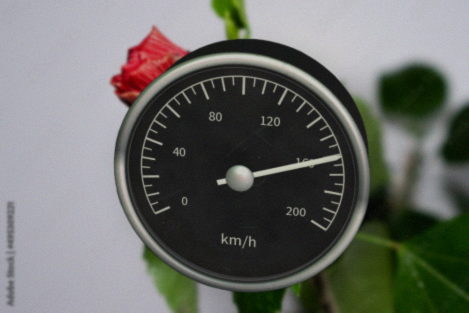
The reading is 160 km/h
